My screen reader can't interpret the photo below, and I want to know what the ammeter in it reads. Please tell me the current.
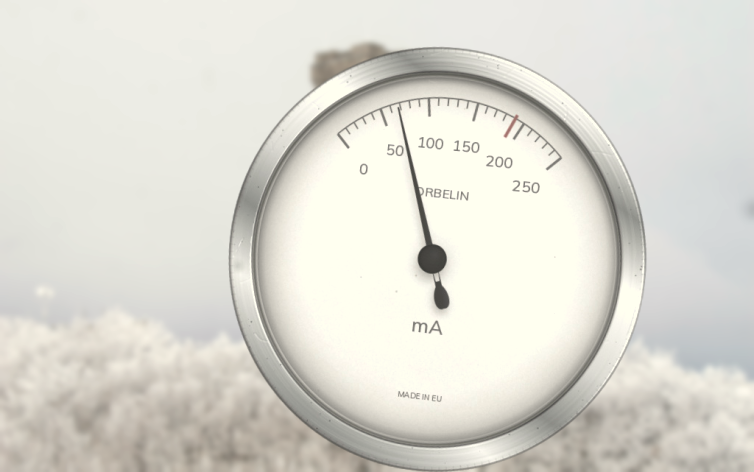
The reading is 70 mA
